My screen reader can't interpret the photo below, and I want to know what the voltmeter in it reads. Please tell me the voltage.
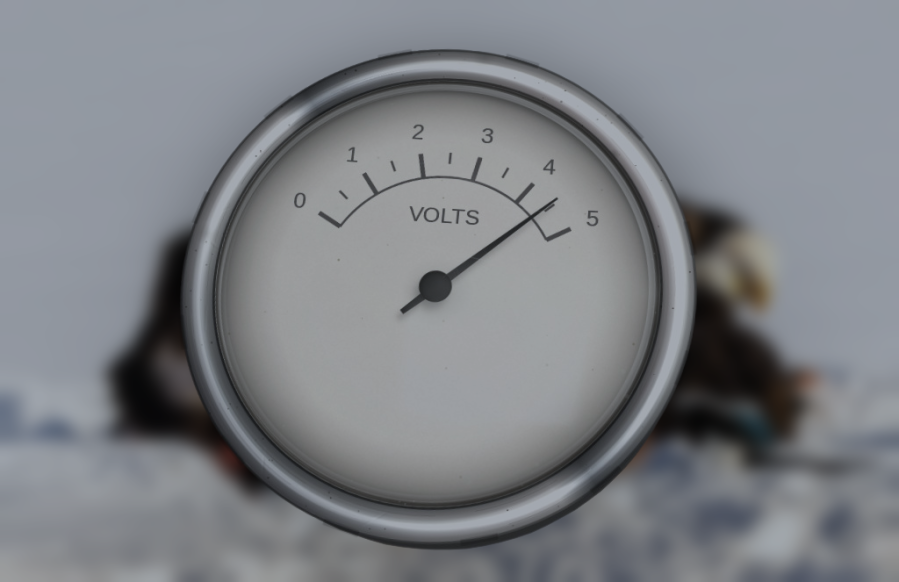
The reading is 4.5 V
